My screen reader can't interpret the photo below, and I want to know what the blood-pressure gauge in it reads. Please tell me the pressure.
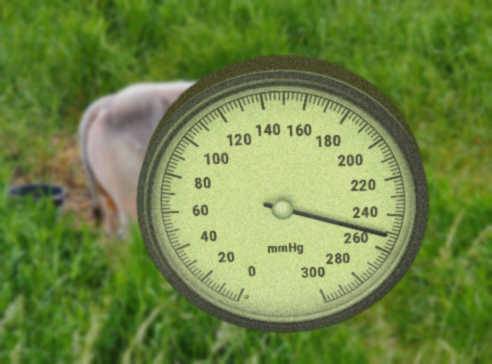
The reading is 250 mmHg
